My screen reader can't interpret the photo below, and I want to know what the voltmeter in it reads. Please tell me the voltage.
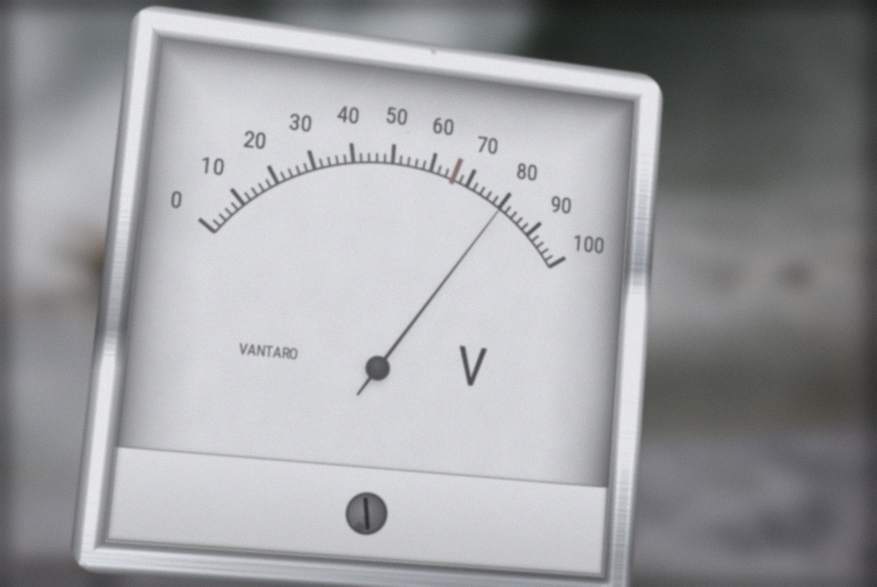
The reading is 80 V
